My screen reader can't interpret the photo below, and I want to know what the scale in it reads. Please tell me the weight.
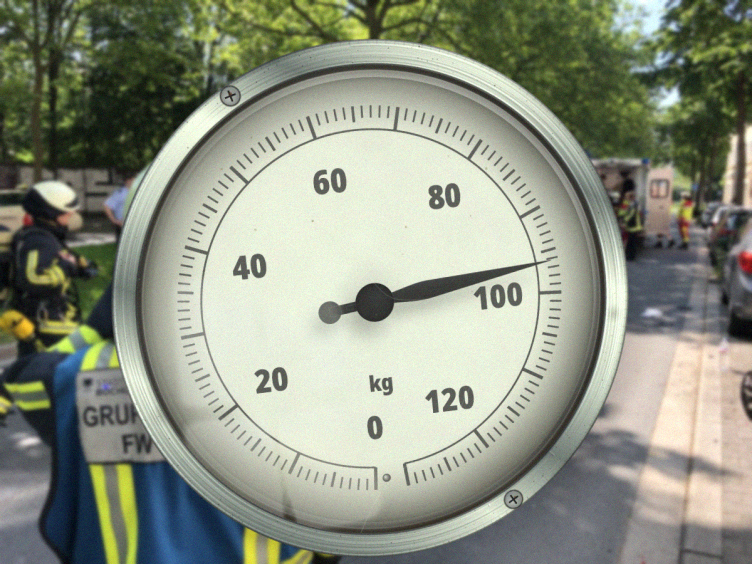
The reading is 96 kg
